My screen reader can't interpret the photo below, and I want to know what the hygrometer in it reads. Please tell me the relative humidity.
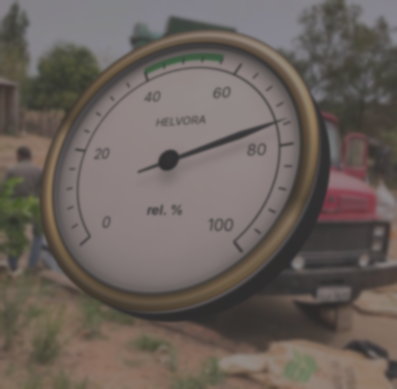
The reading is 76 %
